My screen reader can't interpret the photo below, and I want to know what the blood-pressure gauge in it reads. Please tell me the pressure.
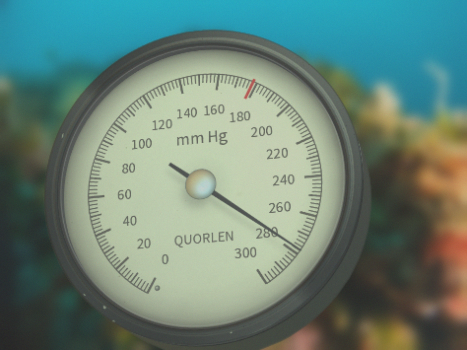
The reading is 278 mmHg
